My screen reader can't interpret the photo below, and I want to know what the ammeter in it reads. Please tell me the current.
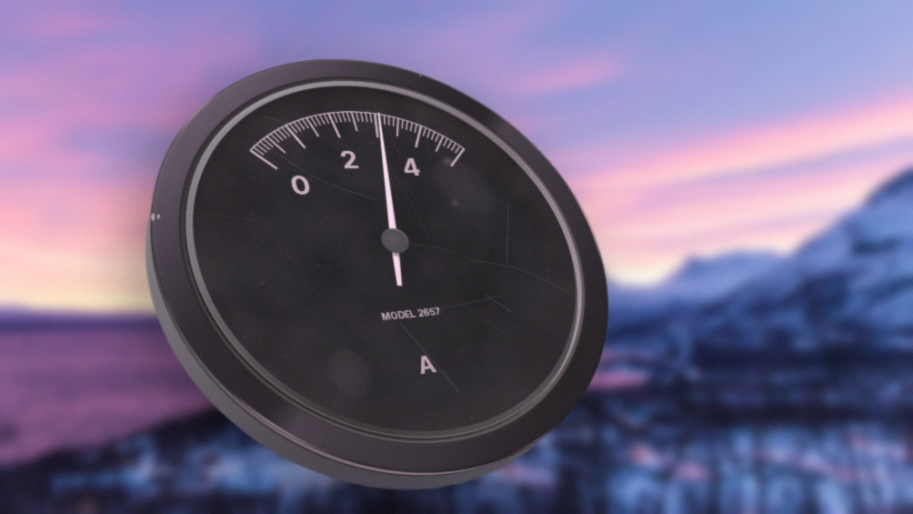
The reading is 3 A
